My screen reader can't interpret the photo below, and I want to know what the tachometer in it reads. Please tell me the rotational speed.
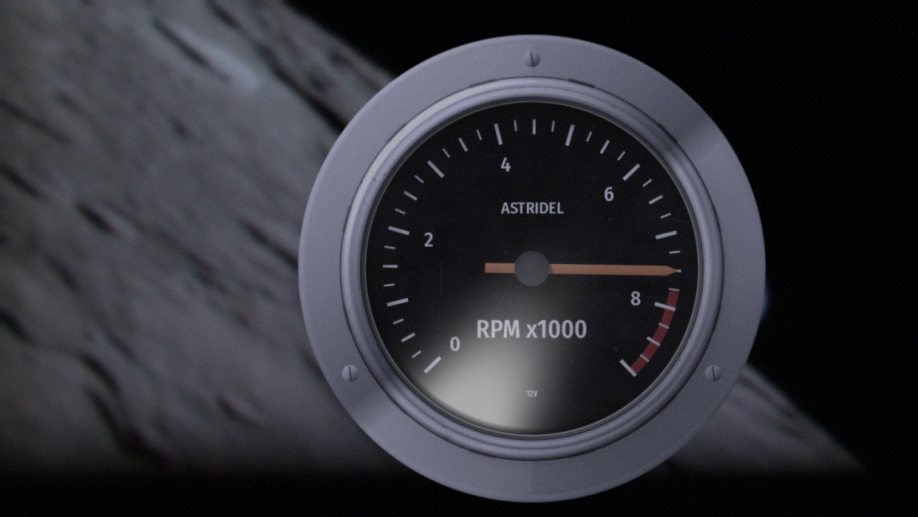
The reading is 7500 rpm
